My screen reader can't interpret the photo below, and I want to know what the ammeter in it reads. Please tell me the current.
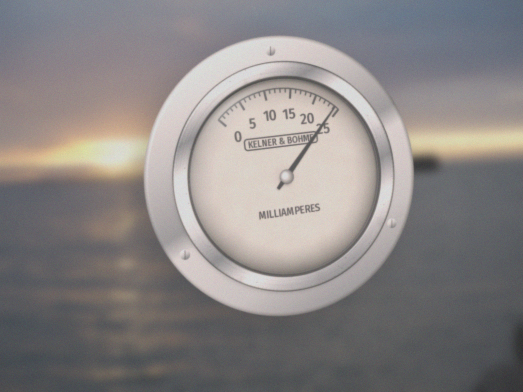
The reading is 24 mA
